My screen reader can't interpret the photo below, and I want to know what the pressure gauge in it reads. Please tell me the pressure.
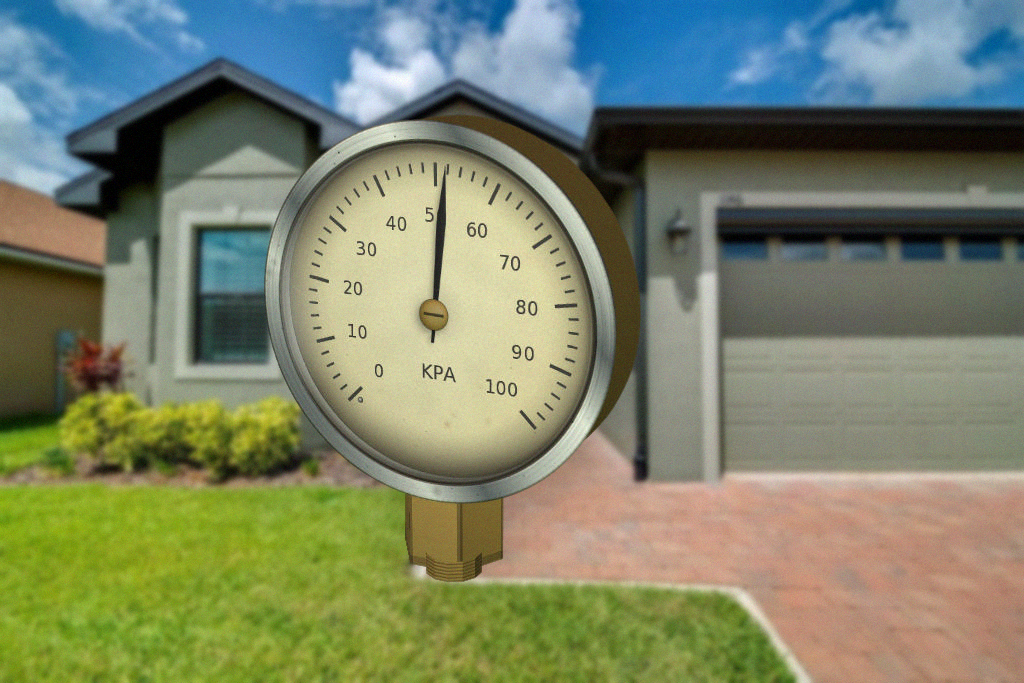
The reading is 52 kPa
